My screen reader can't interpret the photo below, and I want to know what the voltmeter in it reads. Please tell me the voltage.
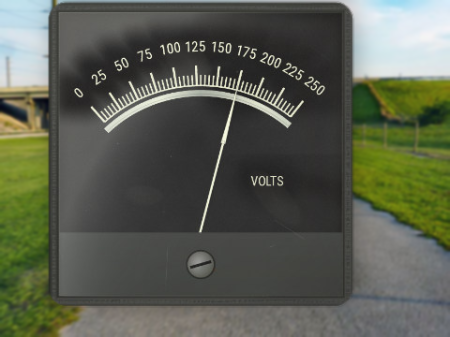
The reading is 175 V
